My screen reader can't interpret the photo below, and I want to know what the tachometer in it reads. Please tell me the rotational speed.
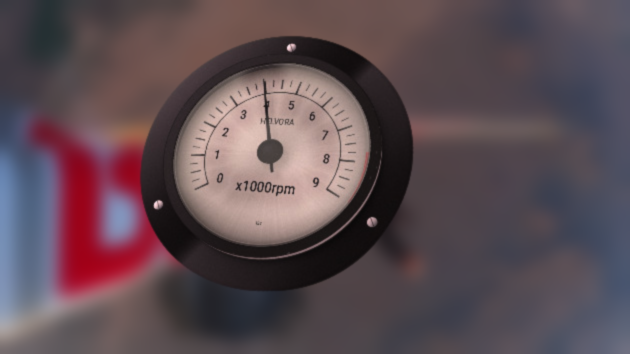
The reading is 4000 rpm
